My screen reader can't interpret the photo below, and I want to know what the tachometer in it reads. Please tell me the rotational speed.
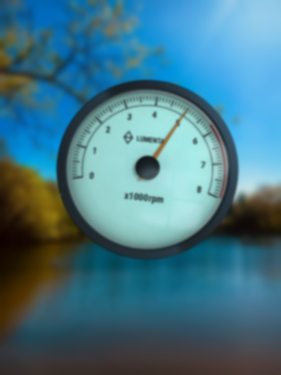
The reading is 5000 rpm
